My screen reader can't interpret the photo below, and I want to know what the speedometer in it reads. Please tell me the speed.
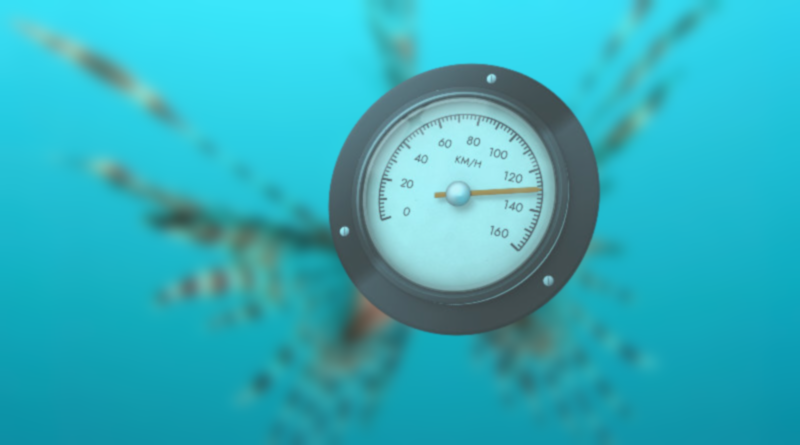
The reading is 130 km/h
